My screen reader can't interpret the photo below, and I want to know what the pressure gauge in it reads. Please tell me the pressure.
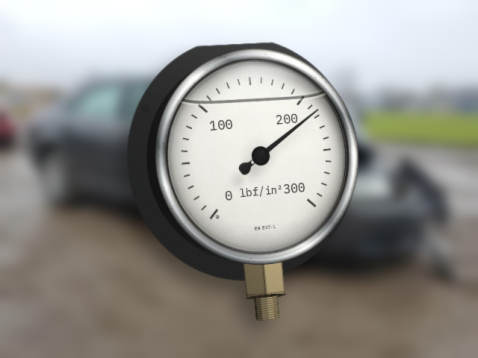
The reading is 215 psi
